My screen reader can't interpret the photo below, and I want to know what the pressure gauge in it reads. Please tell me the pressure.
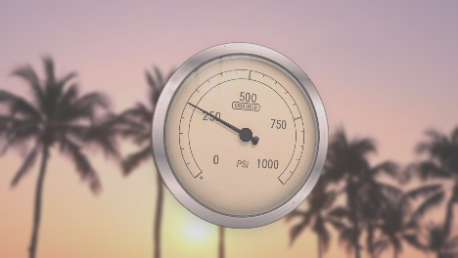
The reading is 250 psi
